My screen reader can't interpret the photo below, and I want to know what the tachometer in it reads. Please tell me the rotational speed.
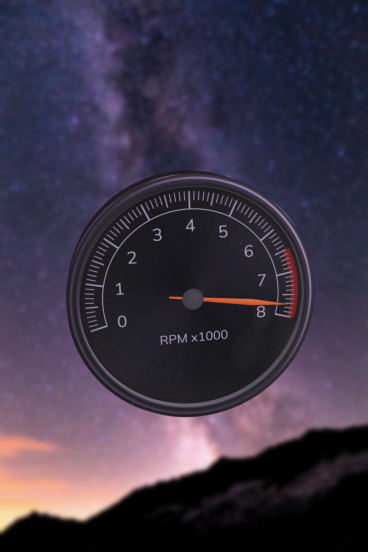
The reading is 7700 rpm
